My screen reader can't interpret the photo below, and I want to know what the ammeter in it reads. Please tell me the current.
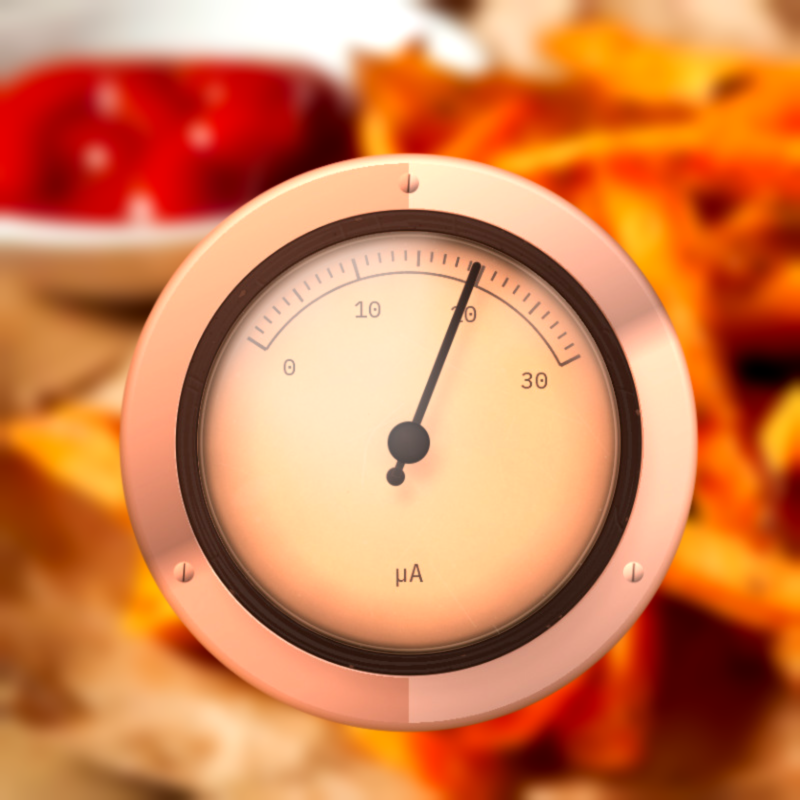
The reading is 19.5 µA
